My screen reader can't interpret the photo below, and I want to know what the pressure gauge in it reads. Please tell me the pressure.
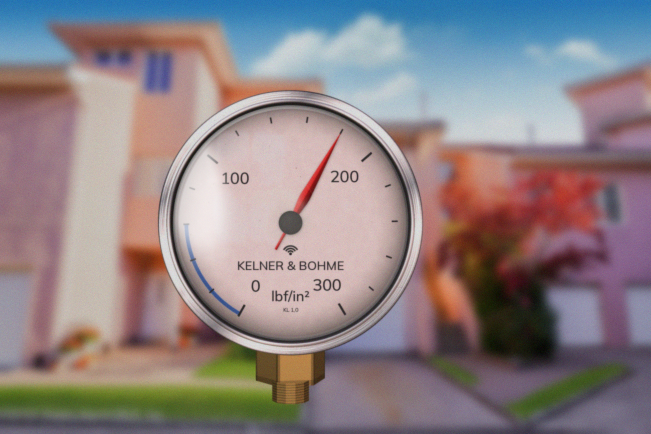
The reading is 180 psi
